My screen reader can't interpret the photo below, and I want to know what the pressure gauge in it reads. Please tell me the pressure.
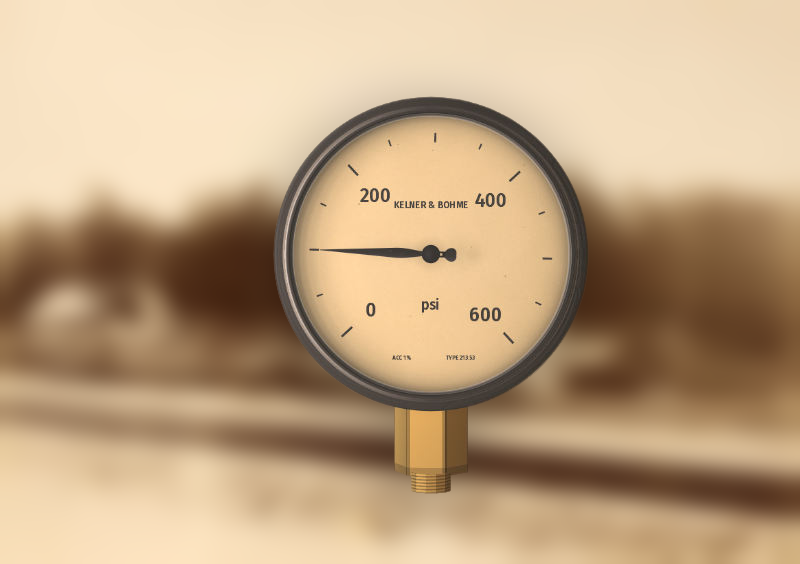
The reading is 100 psi
